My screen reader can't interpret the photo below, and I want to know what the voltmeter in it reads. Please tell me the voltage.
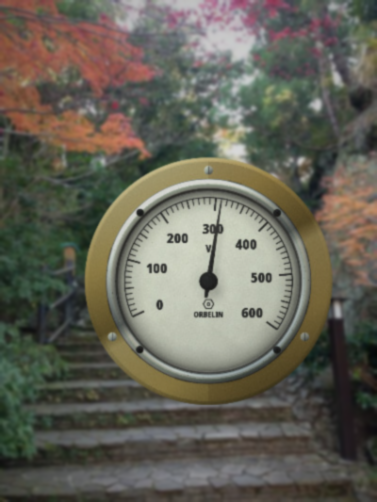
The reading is 310 V
